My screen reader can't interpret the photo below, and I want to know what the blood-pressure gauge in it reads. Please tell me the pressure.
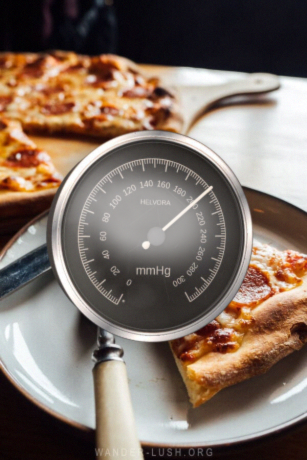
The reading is 200 mmHg
